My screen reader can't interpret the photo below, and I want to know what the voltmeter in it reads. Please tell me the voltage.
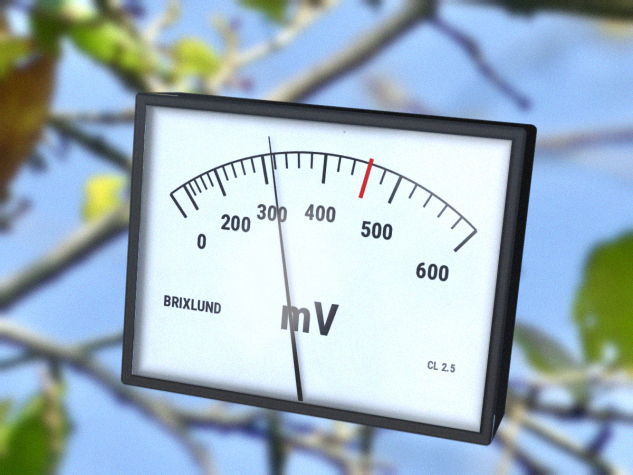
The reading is 320 mV
